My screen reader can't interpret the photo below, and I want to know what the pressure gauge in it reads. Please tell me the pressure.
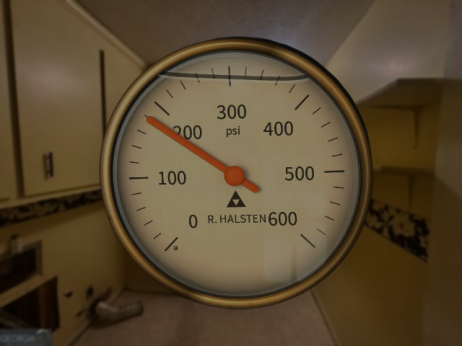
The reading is 180 psi
